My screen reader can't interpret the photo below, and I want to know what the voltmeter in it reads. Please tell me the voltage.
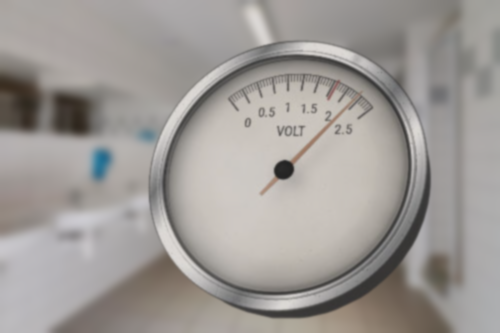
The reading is 2.25 V
